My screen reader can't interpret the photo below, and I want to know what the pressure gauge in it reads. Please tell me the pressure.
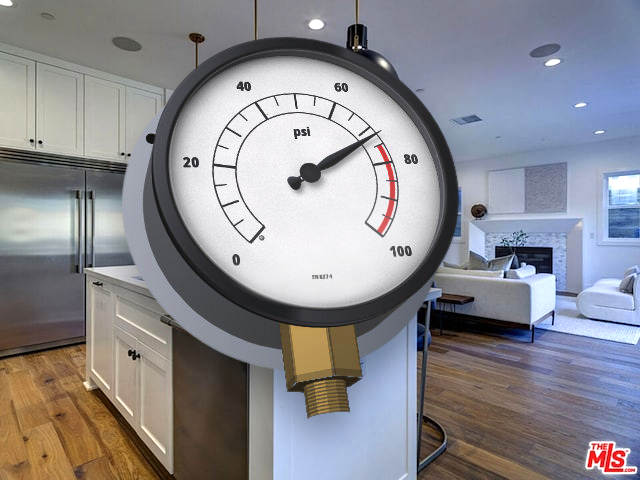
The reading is 72.5 psi
